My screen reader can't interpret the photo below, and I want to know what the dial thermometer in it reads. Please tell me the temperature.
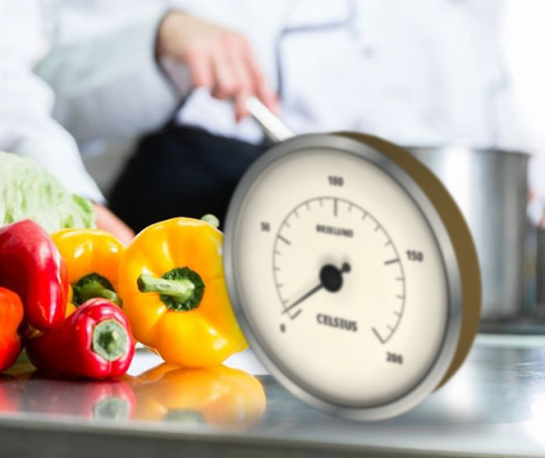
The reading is 5 °C
